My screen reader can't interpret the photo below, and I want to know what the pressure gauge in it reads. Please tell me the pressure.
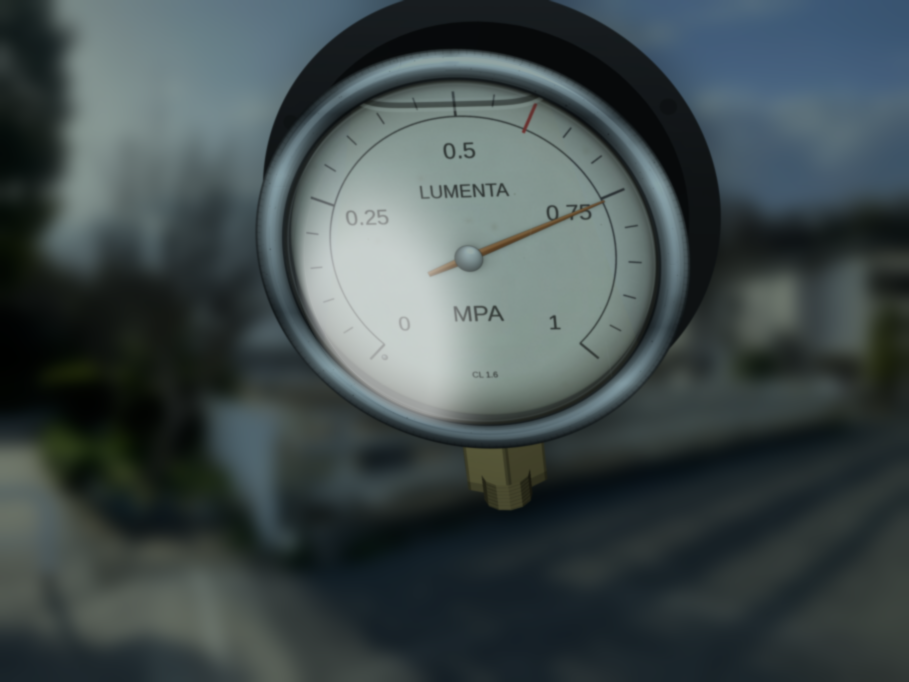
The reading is 0.75 MPa
